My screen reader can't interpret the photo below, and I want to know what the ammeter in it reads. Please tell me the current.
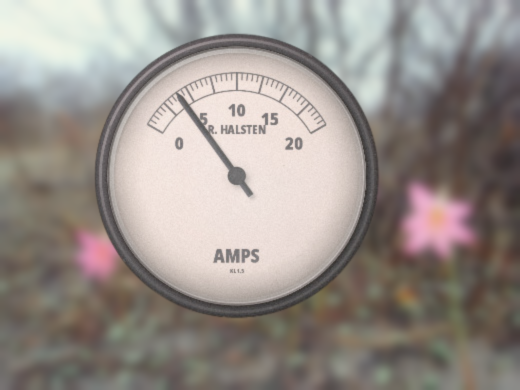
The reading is 4 A
